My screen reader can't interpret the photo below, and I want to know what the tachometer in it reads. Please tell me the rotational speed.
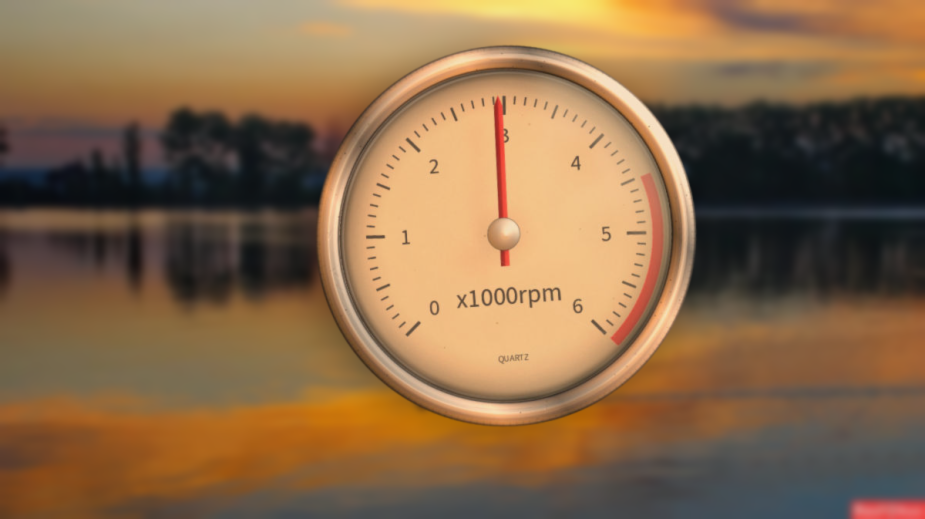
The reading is 2950 rpm
